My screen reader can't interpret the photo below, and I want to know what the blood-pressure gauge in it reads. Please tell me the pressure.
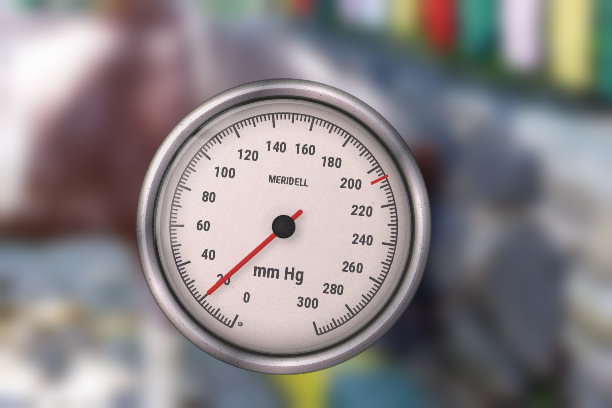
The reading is 20 mmHg
